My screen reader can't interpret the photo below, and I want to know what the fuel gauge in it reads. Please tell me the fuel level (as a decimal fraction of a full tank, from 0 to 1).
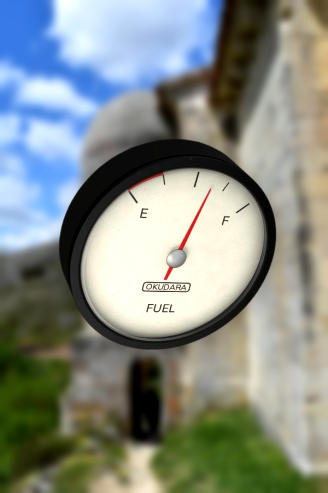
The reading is 0.625
